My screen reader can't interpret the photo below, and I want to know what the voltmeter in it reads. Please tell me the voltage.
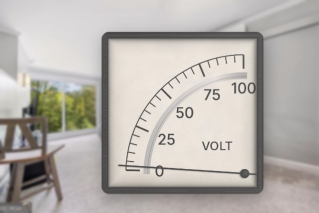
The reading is 2.5 V
